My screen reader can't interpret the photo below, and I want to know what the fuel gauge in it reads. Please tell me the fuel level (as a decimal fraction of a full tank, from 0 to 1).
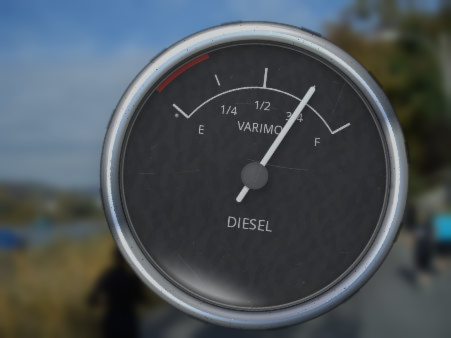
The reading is 0.75
